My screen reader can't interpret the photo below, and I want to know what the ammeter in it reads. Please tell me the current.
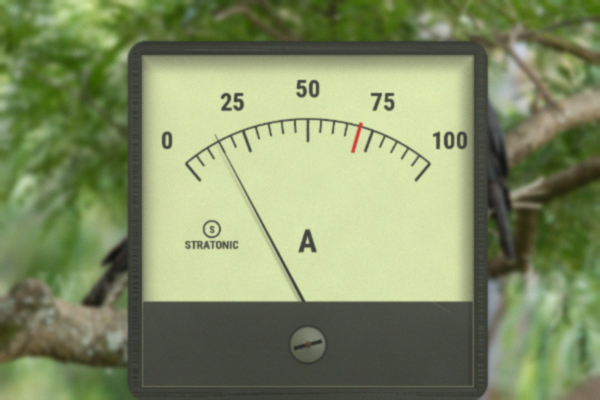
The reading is 15 A
